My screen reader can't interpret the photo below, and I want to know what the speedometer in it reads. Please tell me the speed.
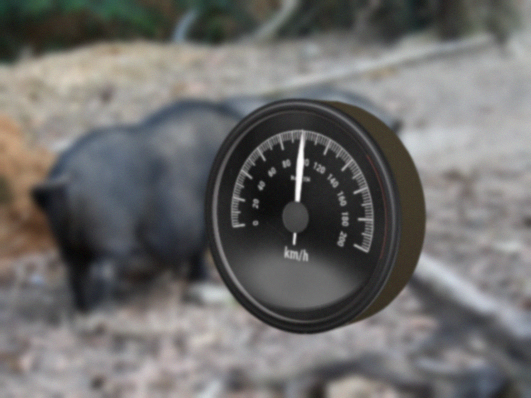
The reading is 100 km/h
